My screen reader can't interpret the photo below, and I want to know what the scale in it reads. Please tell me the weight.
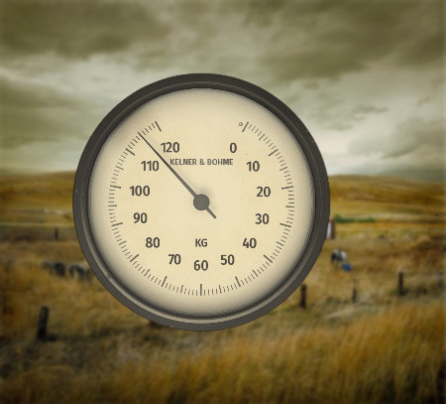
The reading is 115 kg
